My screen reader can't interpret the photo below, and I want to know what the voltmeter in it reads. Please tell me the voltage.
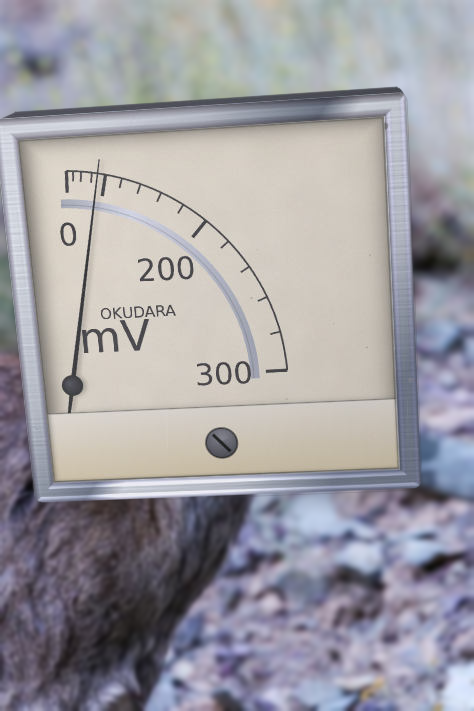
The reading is 90 mV
